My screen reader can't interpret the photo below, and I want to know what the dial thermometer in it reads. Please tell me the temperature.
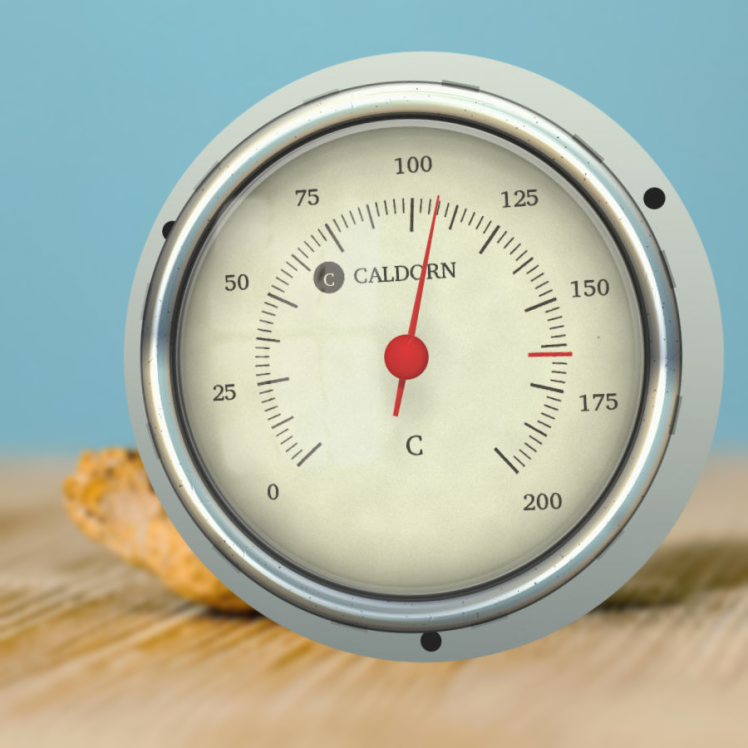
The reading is 107.5 °C
